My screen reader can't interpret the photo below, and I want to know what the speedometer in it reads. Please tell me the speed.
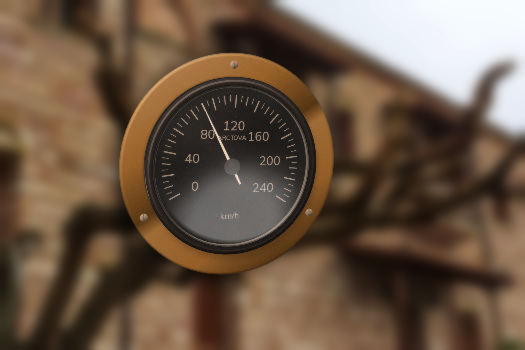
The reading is 90 km/h
